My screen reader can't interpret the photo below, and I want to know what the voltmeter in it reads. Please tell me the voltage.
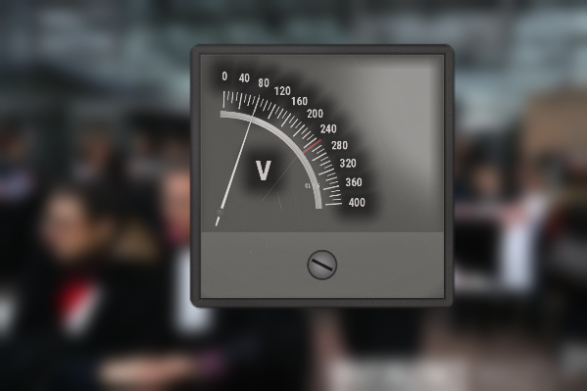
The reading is 80 V
